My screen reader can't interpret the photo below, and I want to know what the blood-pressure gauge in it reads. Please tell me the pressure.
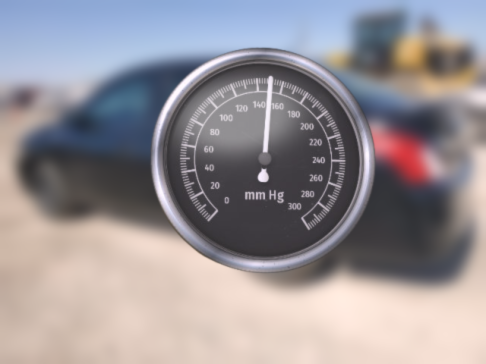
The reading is 150 mmHg
